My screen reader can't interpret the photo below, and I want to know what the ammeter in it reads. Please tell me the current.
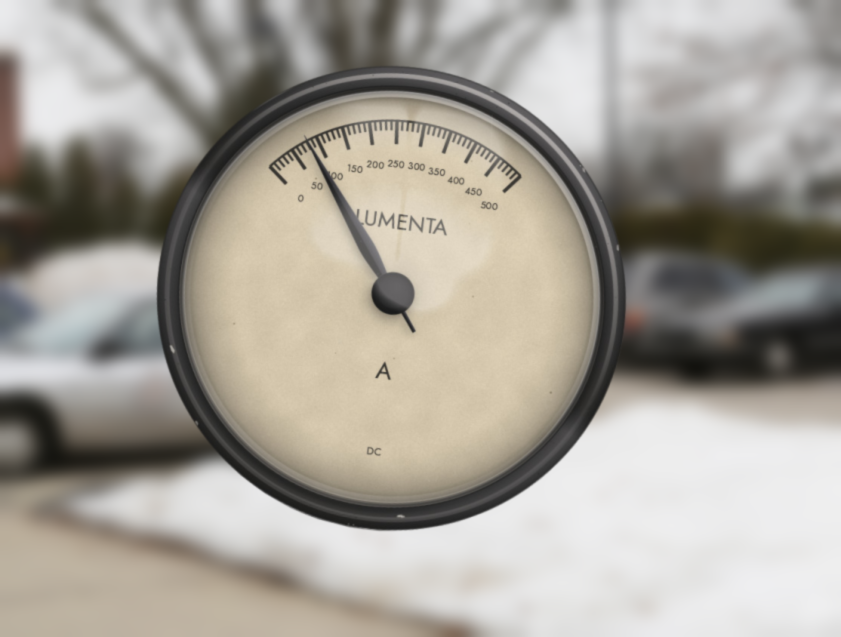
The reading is 80 A
